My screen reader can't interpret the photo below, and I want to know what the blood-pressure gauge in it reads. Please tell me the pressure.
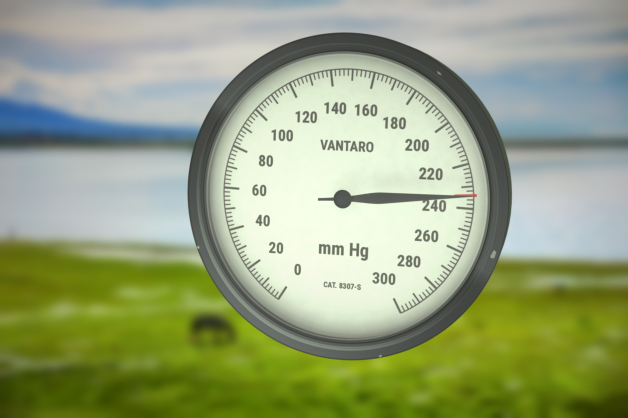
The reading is 234 mmHg
